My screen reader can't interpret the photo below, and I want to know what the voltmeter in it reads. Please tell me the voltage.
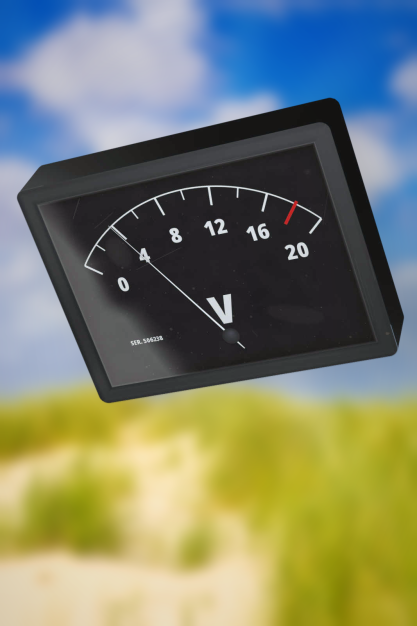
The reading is 4 V
